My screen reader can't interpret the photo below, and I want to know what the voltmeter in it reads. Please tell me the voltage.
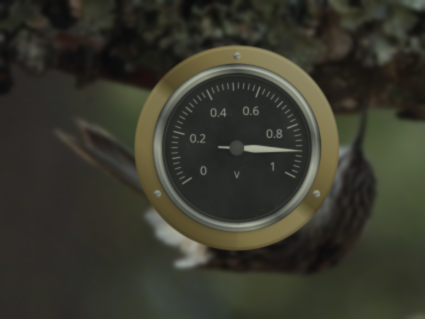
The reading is 0.9 V
